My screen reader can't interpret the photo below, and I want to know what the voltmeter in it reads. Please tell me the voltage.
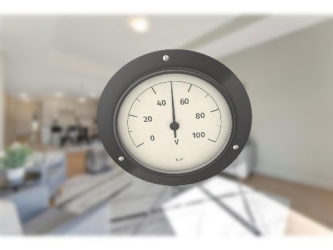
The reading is 50 V
